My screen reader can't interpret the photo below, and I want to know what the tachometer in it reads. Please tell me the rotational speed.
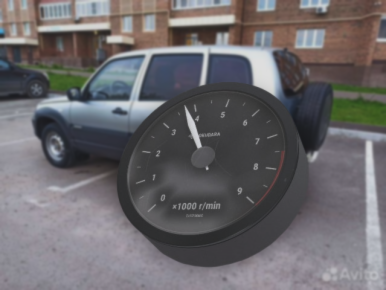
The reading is 3750 rpm
